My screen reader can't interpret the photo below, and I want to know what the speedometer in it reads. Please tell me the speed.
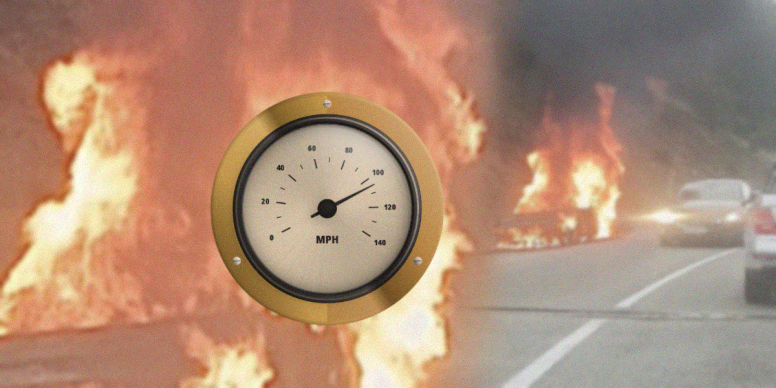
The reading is 105 mph
